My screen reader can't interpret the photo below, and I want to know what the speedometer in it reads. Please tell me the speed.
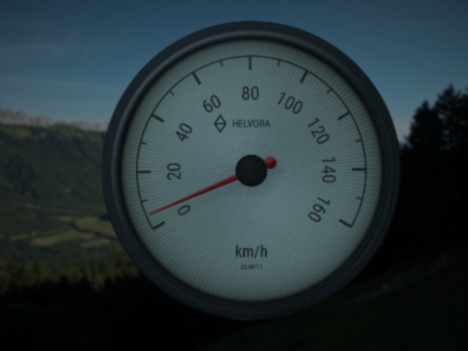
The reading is 5 km/h
